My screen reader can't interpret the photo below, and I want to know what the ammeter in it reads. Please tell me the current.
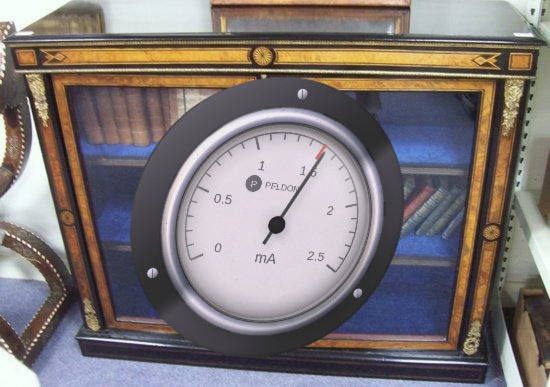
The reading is 1.5 mA
